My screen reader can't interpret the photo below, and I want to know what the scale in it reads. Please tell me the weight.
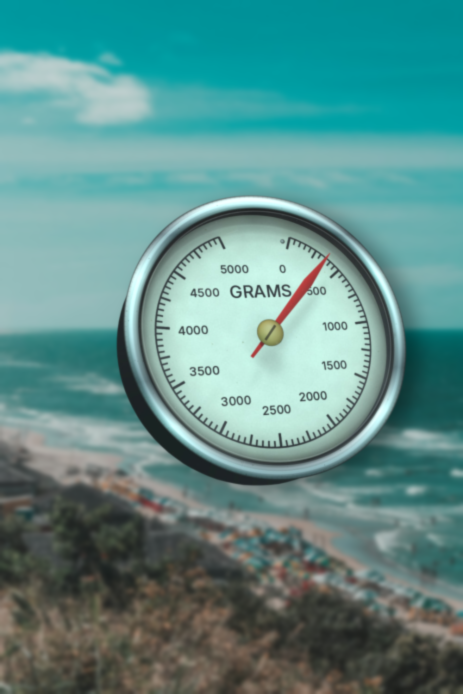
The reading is 350 g
